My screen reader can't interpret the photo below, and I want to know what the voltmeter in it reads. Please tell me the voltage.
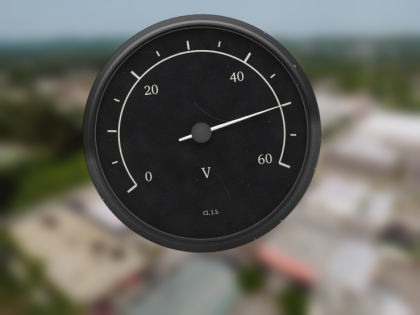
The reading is 50 V
